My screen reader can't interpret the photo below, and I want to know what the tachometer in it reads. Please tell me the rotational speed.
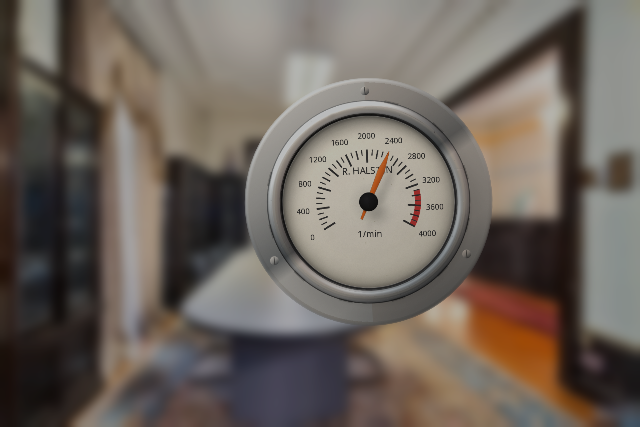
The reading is 2400 rpm
